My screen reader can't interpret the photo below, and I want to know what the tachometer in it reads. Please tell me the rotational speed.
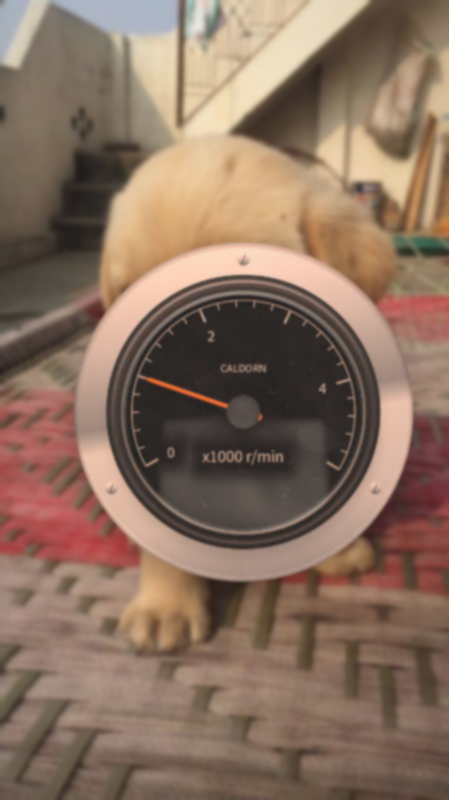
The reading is 1000 rpm
